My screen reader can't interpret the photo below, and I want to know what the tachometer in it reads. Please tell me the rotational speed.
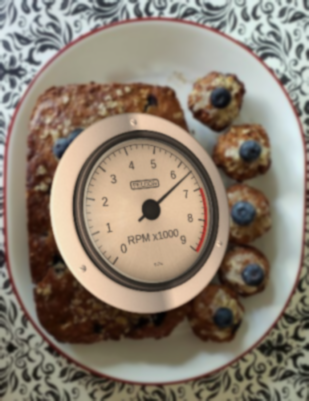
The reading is 6400 rpm
